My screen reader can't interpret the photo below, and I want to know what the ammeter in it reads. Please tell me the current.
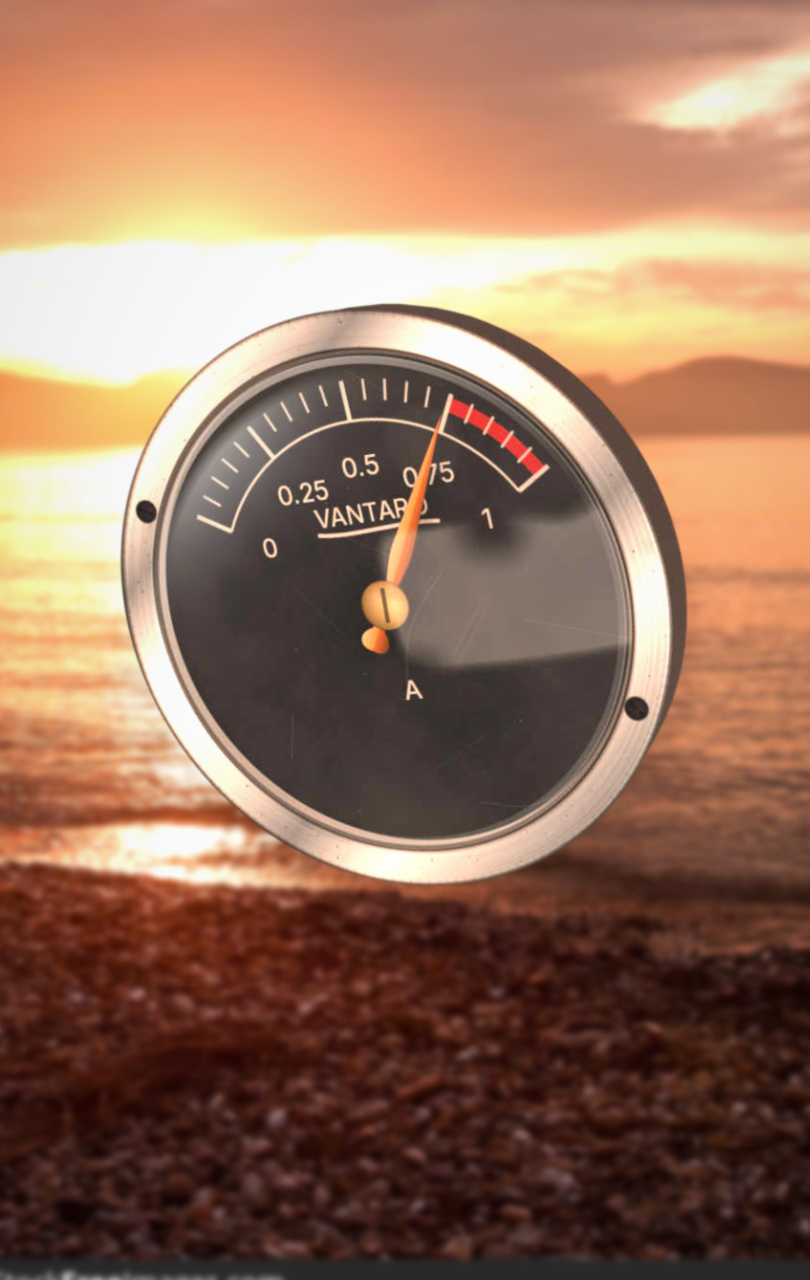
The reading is 0.75 A
